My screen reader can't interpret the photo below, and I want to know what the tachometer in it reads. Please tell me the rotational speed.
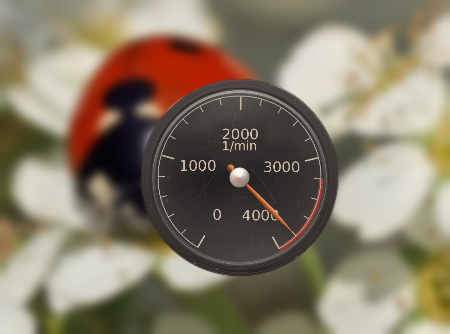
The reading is 3800 rpm
